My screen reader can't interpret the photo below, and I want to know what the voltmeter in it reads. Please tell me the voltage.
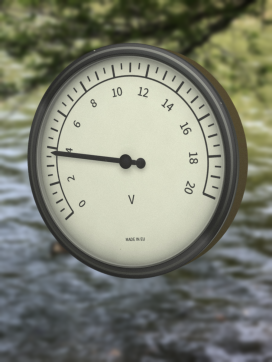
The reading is 3.75 V
